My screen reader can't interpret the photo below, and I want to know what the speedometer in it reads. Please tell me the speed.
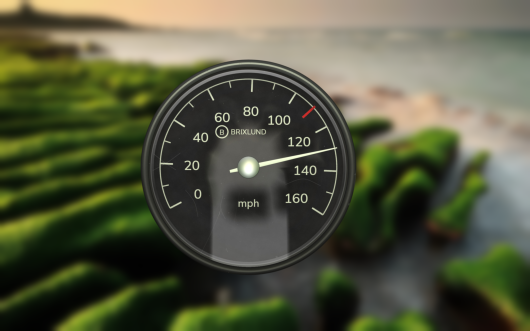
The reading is 130 mph
